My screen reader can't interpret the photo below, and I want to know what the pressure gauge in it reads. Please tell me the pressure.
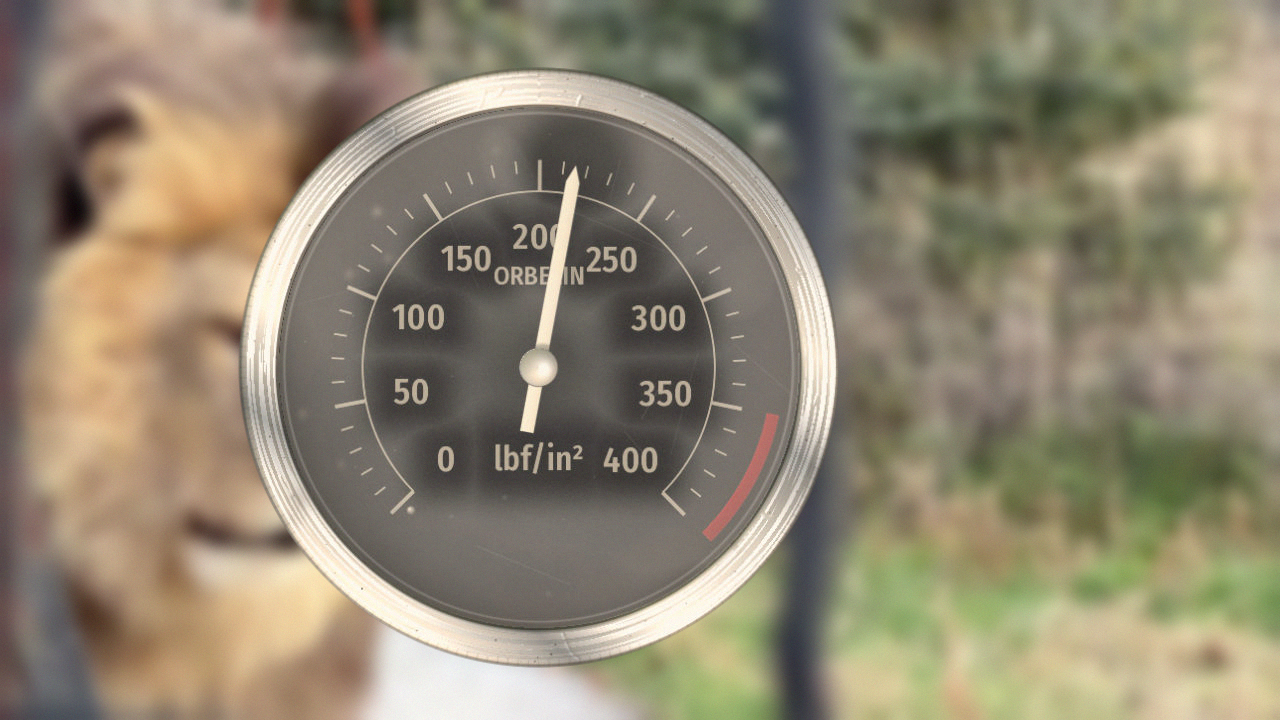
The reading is 215 psi
